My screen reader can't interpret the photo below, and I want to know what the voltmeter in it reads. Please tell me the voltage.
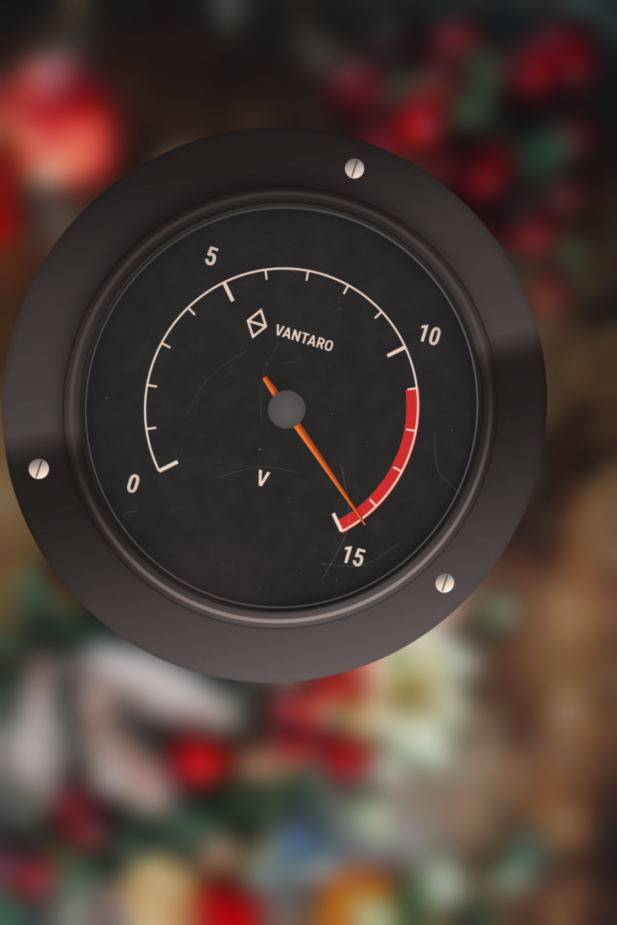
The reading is 14.5 V
